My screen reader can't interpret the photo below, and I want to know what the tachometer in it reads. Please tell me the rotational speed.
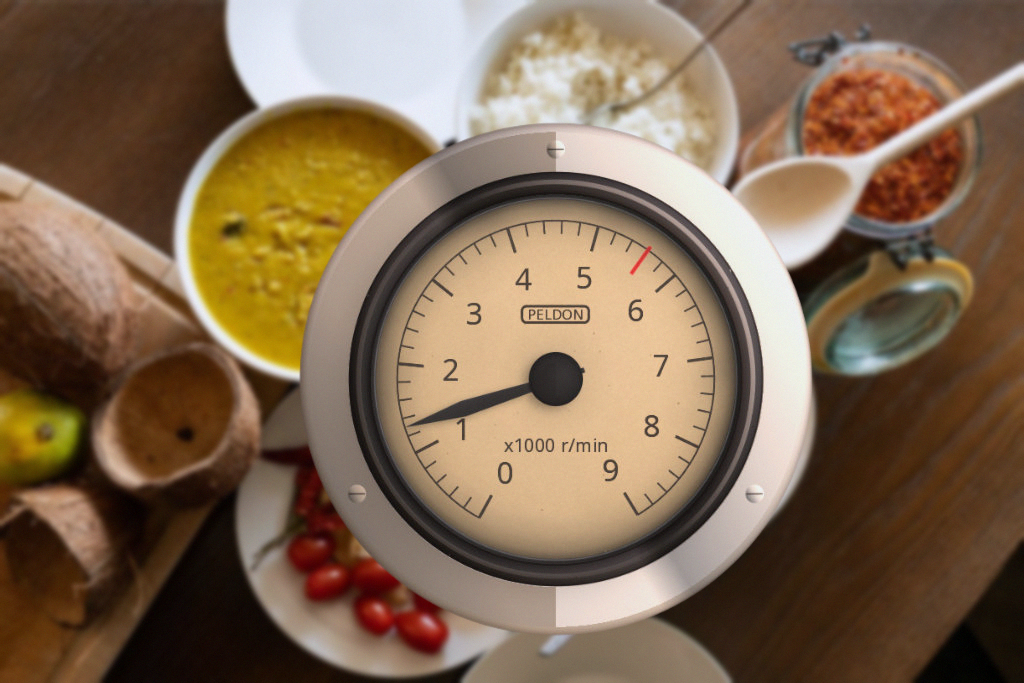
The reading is 1300 rpm
